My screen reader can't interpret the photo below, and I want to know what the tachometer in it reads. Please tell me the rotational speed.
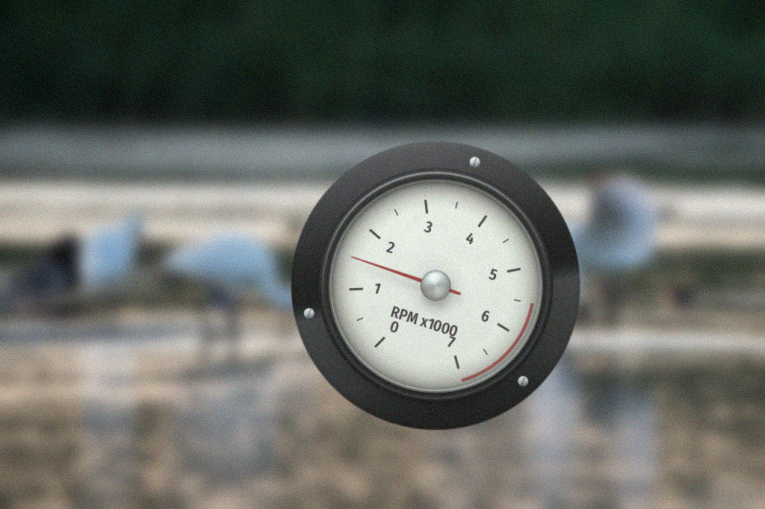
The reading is 1500 rpm
